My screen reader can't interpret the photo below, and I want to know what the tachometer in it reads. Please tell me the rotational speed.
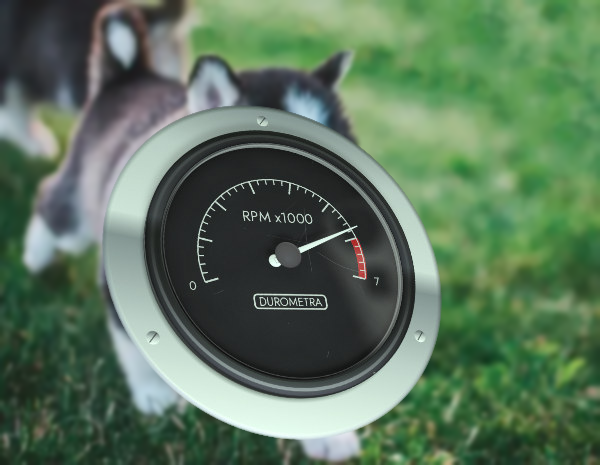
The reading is 5800 rpm
